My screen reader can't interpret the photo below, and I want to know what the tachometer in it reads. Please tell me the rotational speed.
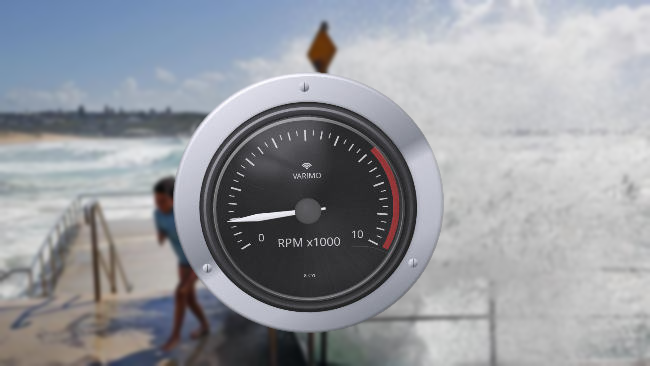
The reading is 1000 rpm
